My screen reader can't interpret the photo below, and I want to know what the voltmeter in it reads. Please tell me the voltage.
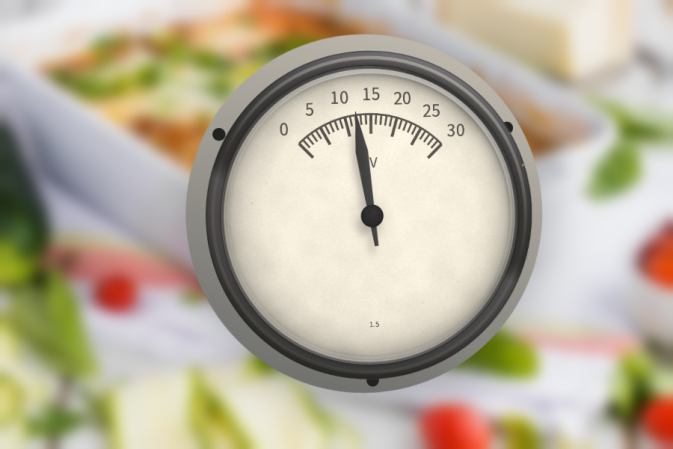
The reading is 12 kV
